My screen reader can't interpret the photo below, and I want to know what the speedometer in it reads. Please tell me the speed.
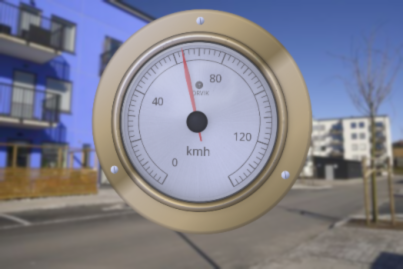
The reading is 64 km/h
